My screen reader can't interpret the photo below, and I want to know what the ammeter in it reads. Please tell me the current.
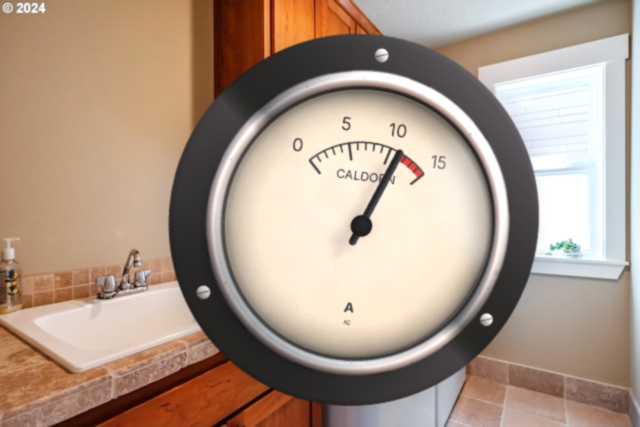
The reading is 11 A
